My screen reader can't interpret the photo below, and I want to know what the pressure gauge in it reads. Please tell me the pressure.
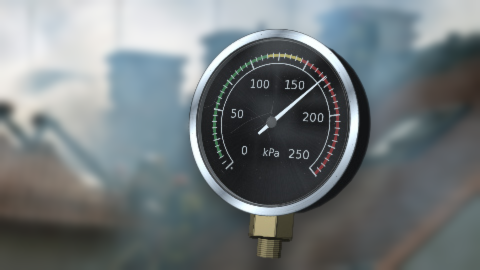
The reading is 170 kPa
